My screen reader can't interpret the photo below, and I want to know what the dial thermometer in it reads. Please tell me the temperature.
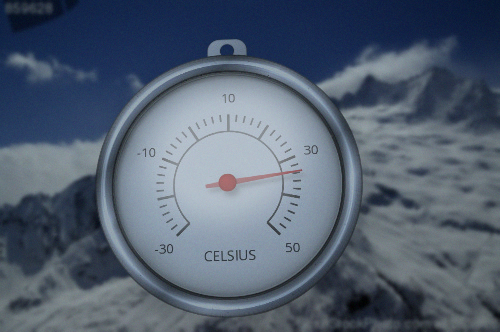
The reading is 34 °C
